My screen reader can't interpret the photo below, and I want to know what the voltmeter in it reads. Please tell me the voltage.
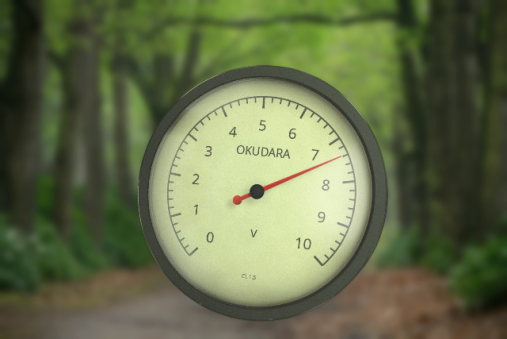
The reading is 7.4 V
